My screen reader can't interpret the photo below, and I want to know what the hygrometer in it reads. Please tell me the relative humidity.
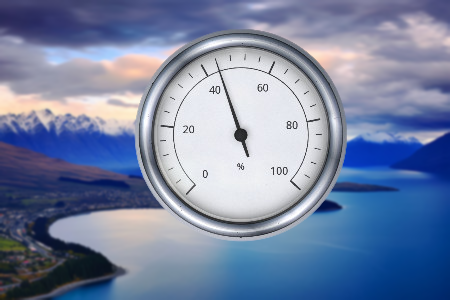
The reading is 44 %
